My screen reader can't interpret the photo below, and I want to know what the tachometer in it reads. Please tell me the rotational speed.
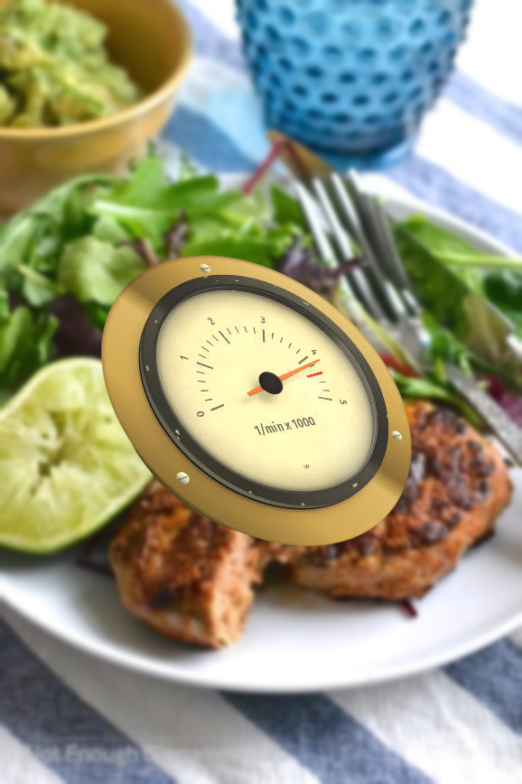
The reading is 4200 rpm
